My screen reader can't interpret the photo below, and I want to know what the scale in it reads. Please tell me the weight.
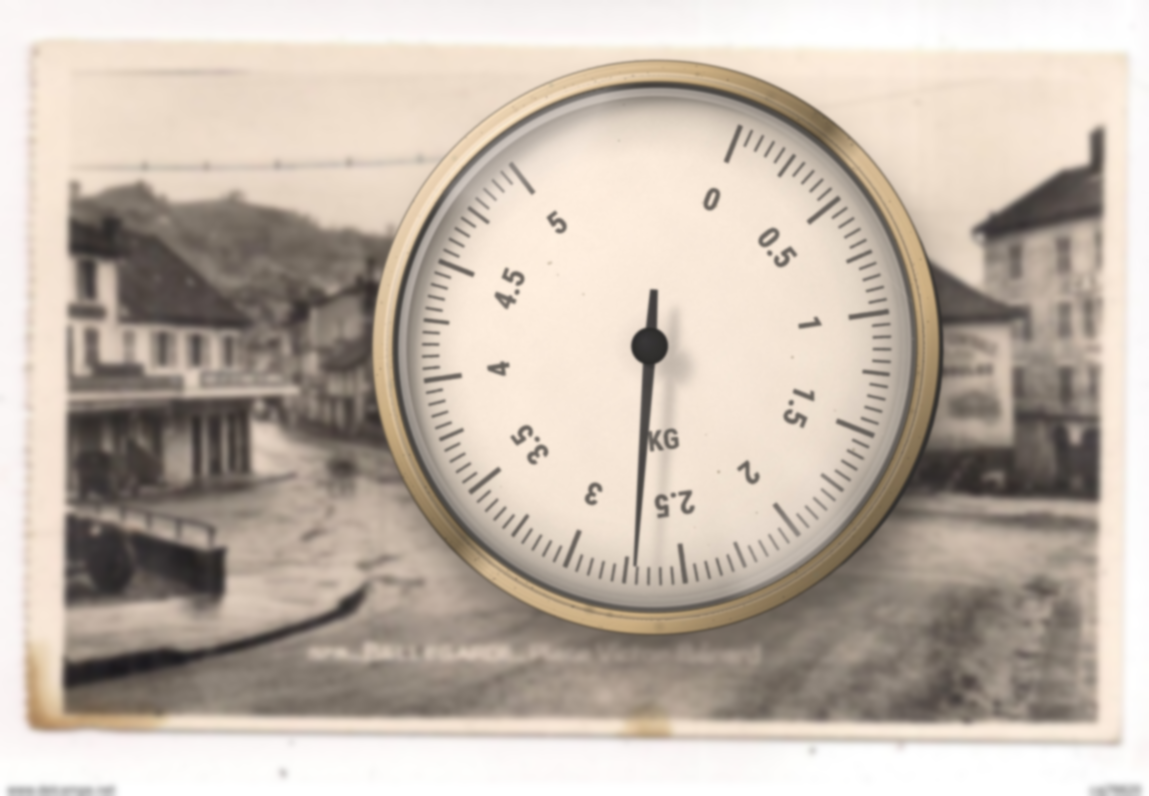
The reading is 2.7 kg
